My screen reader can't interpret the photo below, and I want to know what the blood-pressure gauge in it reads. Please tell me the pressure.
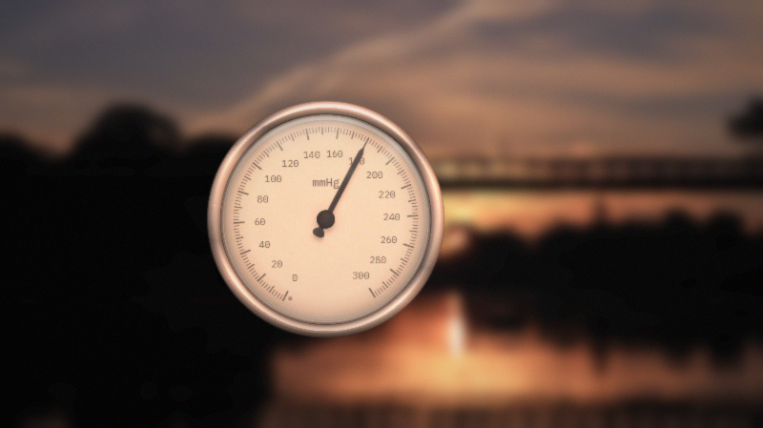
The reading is 180 mmHg
